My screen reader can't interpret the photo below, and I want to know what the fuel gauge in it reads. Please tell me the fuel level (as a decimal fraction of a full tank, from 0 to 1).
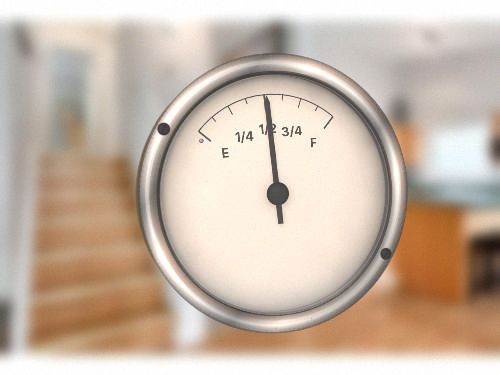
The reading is 0.5
